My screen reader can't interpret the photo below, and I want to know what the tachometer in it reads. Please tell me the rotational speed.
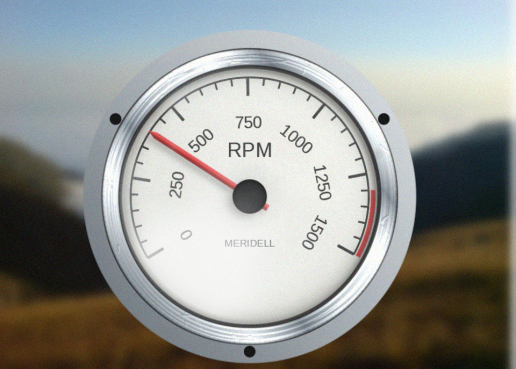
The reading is 400 rpm
